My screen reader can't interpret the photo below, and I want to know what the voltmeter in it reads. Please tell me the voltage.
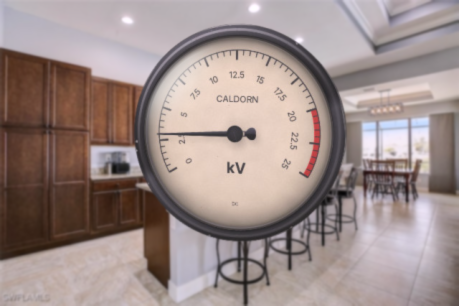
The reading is 3 kV
